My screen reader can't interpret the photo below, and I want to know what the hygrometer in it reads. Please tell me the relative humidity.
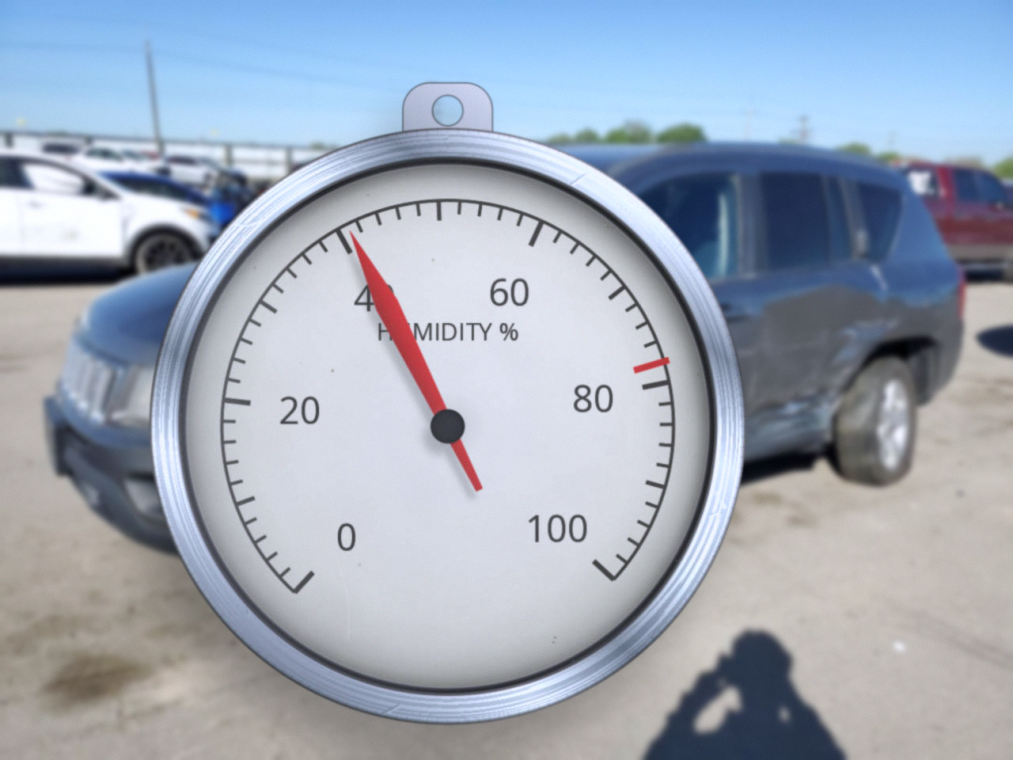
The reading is 41 %
